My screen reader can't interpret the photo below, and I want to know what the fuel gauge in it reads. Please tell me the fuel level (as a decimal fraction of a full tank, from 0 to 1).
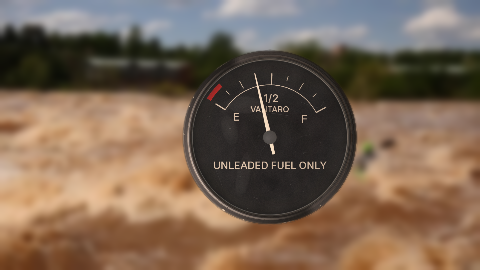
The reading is 0.375
